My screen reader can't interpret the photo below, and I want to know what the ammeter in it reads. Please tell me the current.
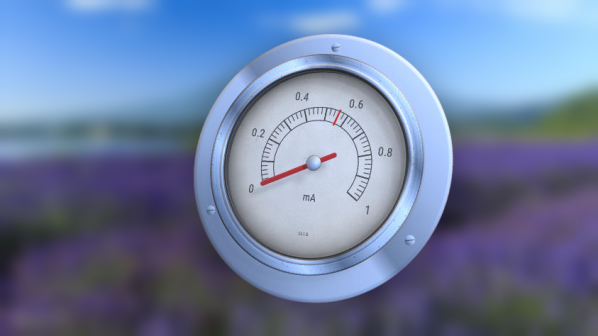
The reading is 0 mA
